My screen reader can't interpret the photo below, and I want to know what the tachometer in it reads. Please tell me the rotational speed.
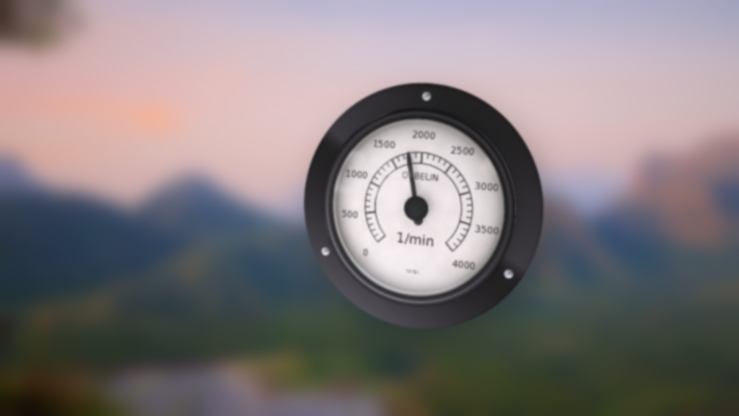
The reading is 1800 rpm
